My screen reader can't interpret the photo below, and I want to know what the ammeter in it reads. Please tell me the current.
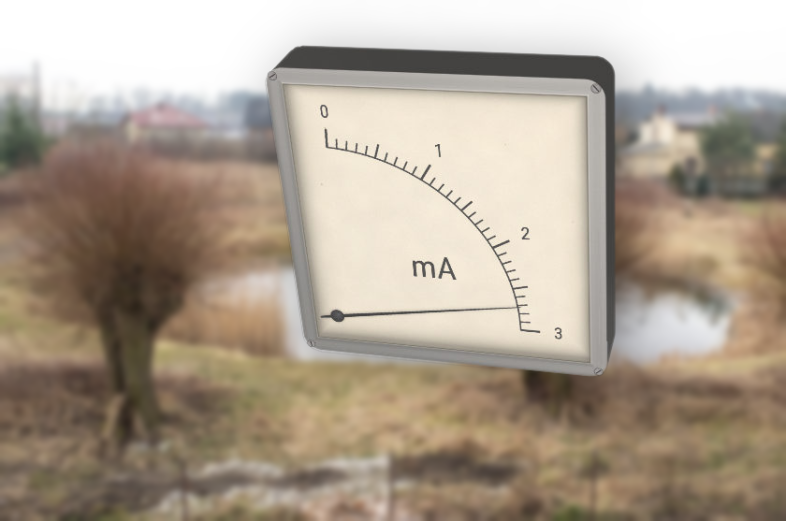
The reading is 2.7 mA
